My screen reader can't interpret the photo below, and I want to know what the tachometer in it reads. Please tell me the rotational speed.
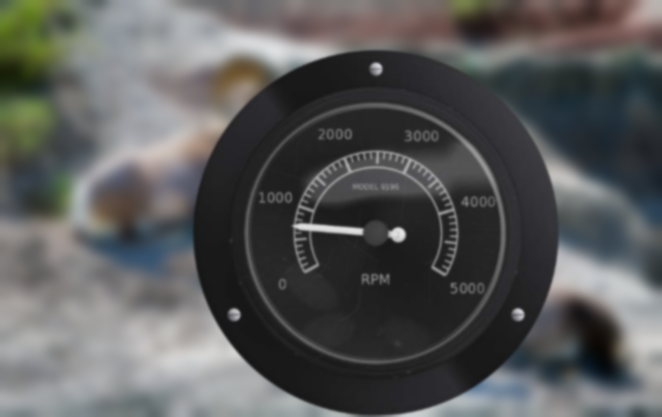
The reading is 700 rpm
